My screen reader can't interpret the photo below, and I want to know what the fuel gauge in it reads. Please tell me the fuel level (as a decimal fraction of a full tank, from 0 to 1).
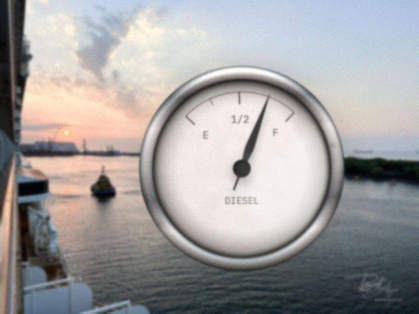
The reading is 0.75
